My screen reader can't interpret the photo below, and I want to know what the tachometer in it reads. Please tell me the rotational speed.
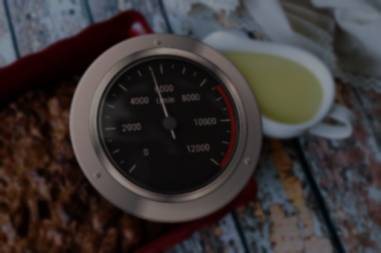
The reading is 5500 rpm
